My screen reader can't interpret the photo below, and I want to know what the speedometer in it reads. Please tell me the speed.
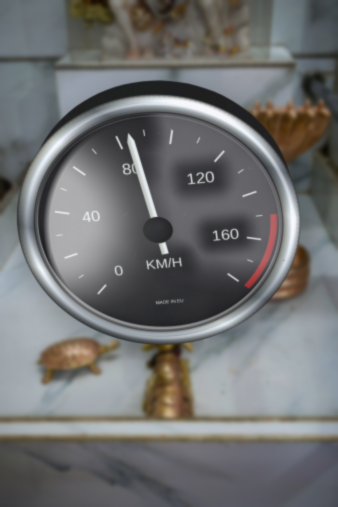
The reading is 85 km/h
